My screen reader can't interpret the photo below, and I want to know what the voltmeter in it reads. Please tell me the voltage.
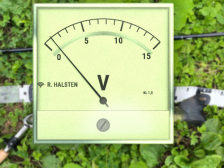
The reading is 1 V
